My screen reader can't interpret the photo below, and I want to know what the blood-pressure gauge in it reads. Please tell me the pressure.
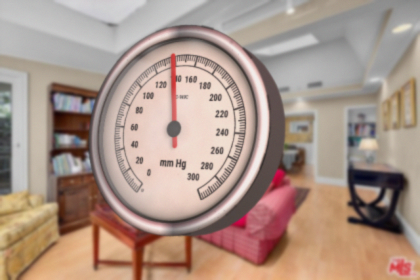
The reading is 140 mmHg
